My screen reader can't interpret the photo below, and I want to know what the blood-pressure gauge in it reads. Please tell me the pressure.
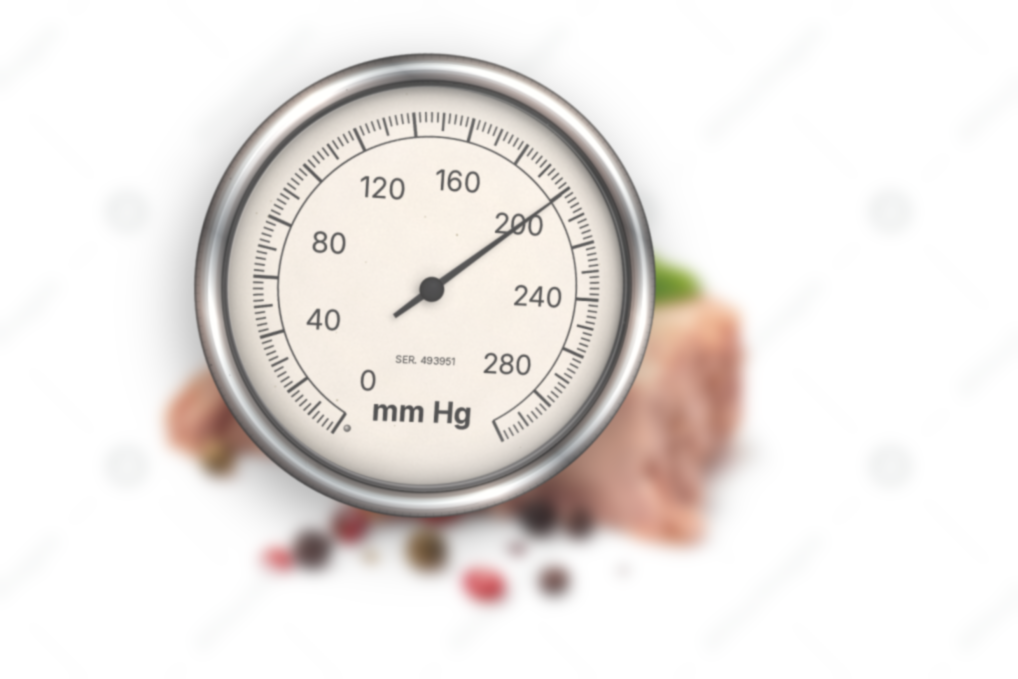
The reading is 200 mmHg
